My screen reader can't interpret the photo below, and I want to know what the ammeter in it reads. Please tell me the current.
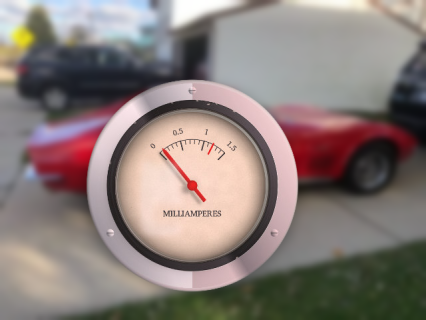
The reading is 0.1 mA
